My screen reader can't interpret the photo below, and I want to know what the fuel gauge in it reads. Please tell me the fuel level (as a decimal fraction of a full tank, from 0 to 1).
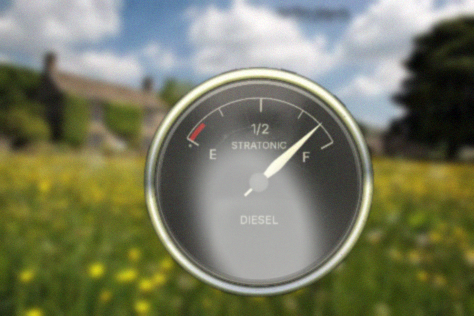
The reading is 0.875
